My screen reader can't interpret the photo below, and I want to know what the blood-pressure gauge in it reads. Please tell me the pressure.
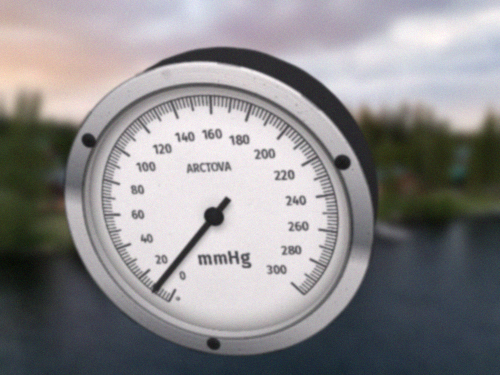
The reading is 10 mmHg
